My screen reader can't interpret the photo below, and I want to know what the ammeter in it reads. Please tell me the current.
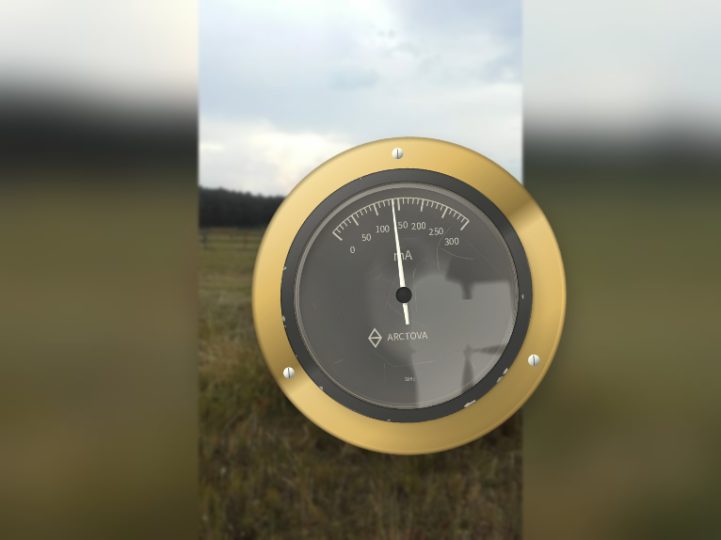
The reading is 140 mA
